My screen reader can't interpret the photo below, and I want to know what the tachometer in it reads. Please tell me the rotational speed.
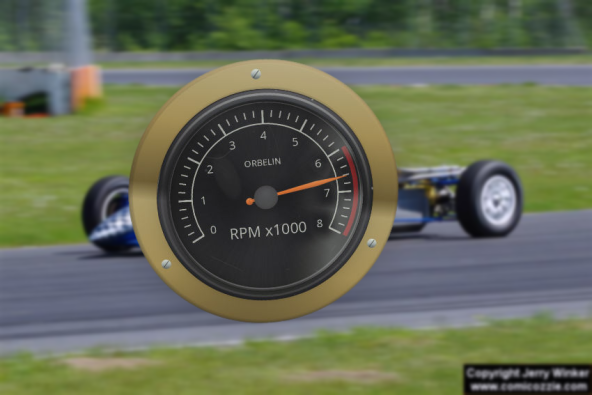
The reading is 6600 rpm
